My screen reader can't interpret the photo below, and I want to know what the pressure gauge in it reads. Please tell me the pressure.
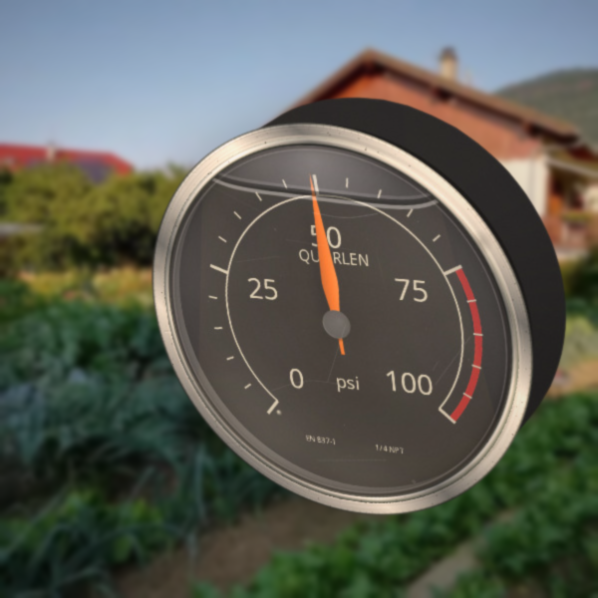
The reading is 50 psi
